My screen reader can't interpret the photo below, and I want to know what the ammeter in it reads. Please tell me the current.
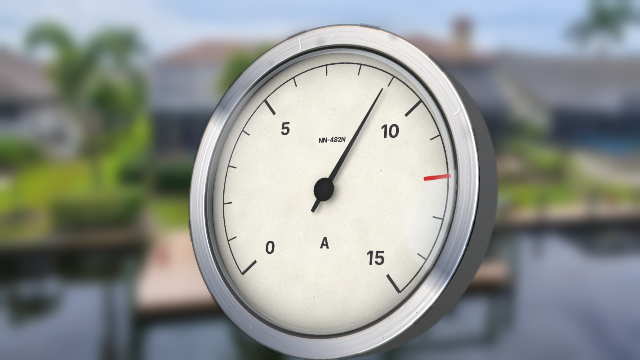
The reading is 9 A
